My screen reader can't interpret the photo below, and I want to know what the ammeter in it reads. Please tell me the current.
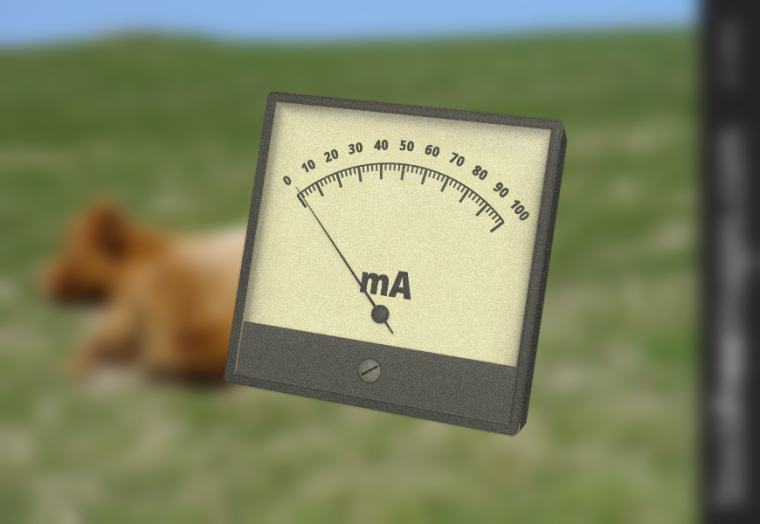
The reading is 2 mA
